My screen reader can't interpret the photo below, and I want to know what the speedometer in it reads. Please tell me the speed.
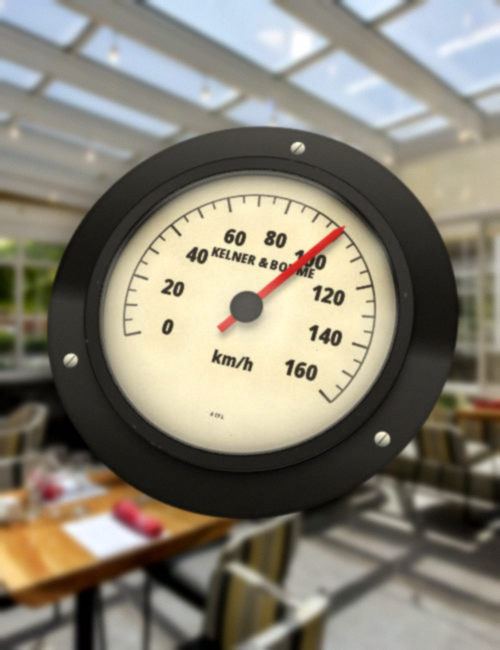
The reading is 100 km/h
